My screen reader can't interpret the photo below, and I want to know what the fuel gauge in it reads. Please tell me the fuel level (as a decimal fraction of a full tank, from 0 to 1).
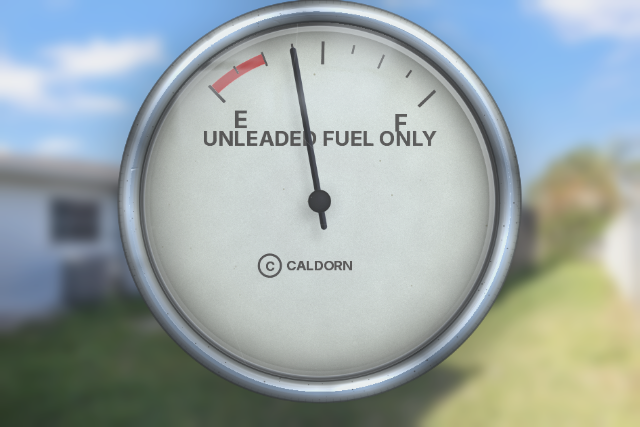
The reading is 0.375
